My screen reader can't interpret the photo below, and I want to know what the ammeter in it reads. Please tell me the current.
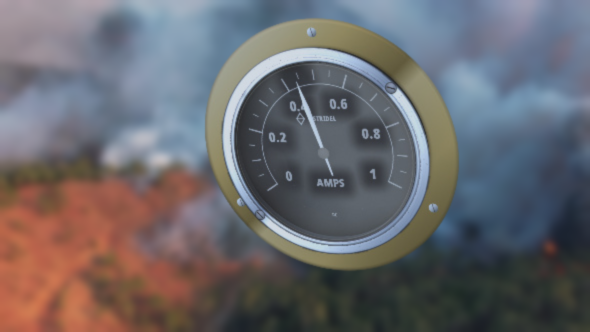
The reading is 0.45 A
